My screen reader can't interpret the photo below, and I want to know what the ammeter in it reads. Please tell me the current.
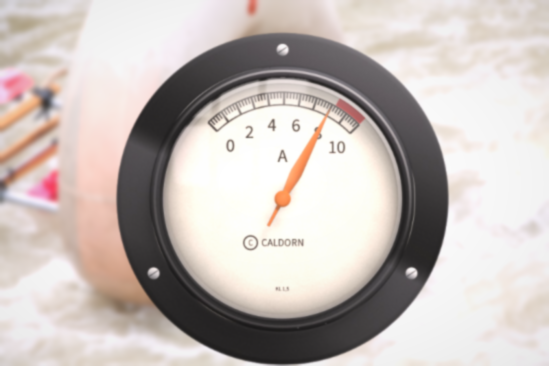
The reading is 8 A
